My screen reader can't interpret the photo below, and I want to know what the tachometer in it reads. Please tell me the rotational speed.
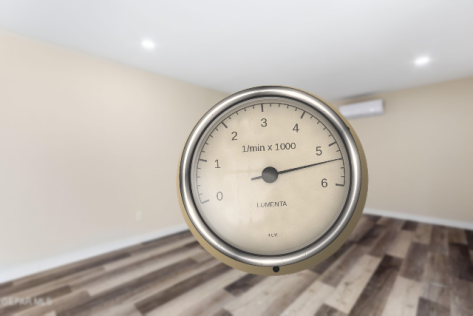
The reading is 5400 rpm
